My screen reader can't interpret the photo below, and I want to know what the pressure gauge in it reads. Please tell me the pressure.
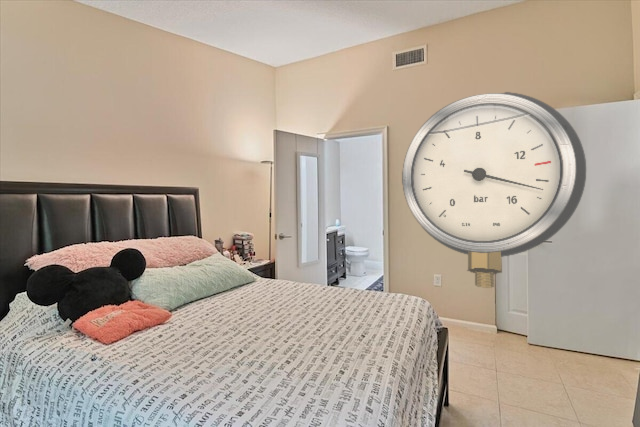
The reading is 14.5 bar
